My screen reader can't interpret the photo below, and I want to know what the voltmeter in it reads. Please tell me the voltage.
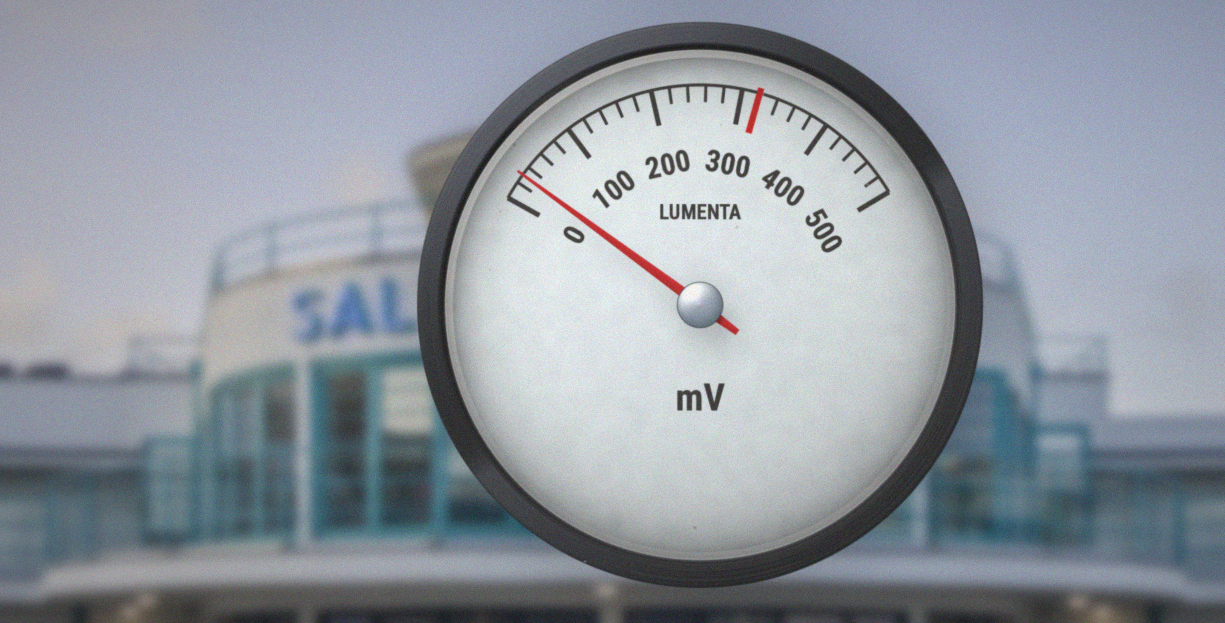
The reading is 30 mV
